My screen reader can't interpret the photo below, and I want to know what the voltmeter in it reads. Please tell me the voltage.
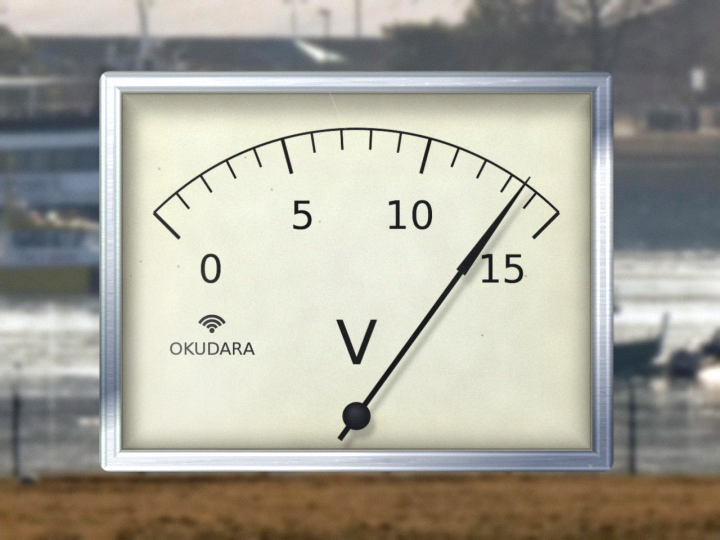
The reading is 13.5 V
